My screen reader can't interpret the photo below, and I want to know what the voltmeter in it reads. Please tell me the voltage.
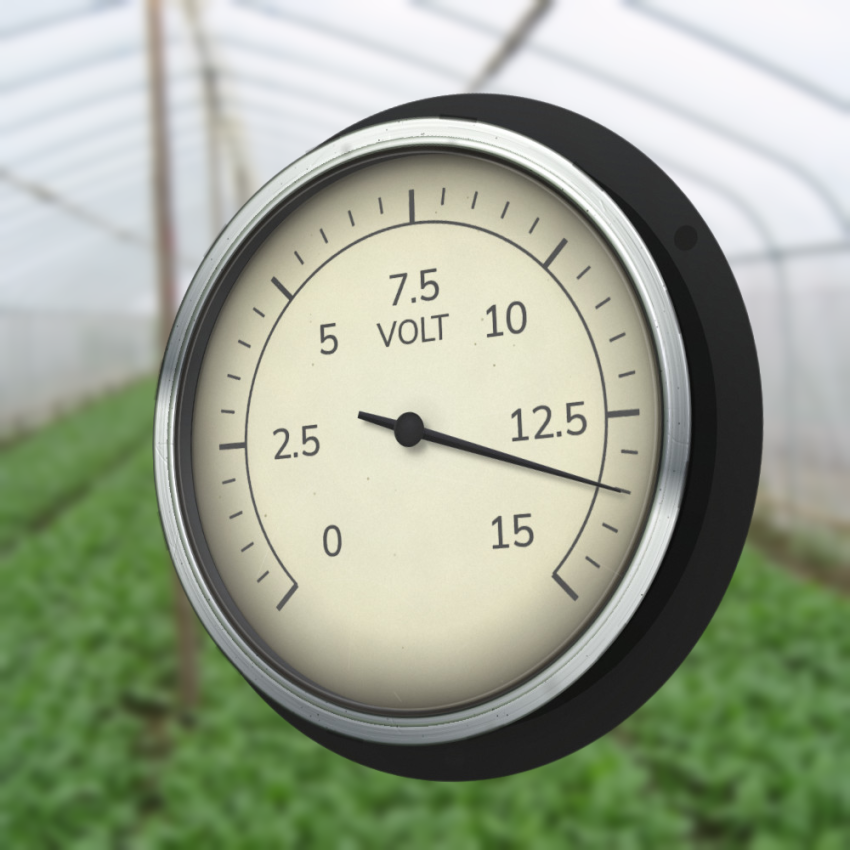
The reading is 13.5 V
